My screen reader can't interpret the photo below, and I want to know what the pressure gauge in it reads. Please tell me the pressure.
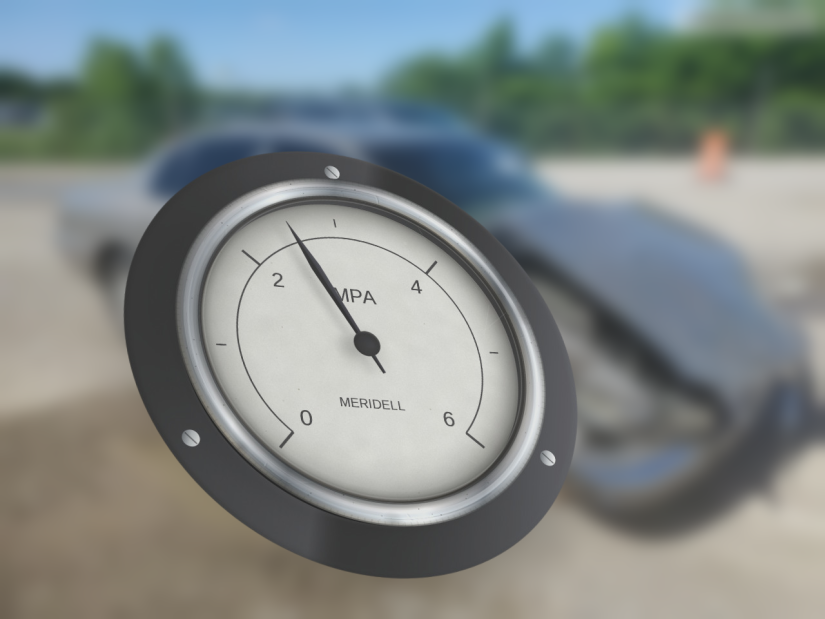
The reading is 2.5 MPa
